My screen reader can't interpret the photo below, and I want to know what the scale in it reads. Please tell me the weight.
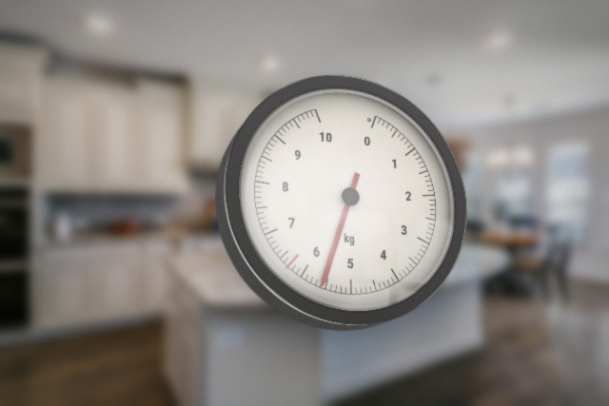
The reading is 5.6 kg
